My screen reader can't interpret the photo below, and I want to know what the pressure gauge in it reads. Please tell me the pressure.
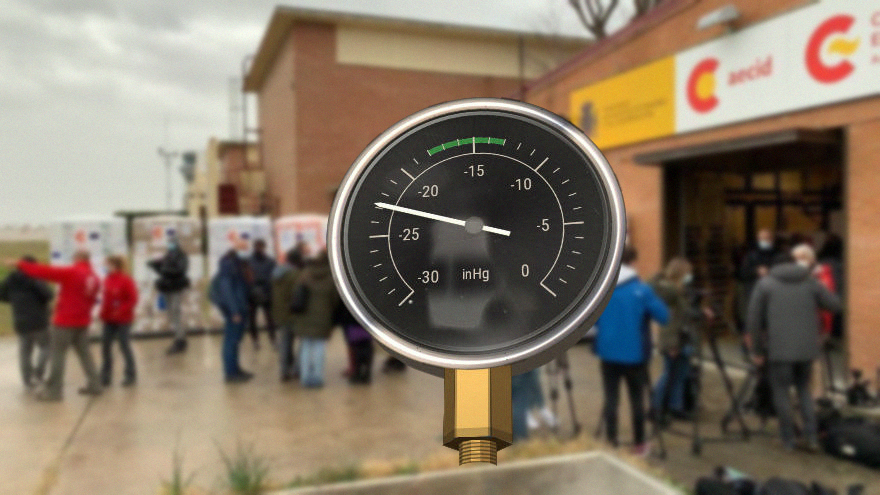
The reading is -23 inHg
